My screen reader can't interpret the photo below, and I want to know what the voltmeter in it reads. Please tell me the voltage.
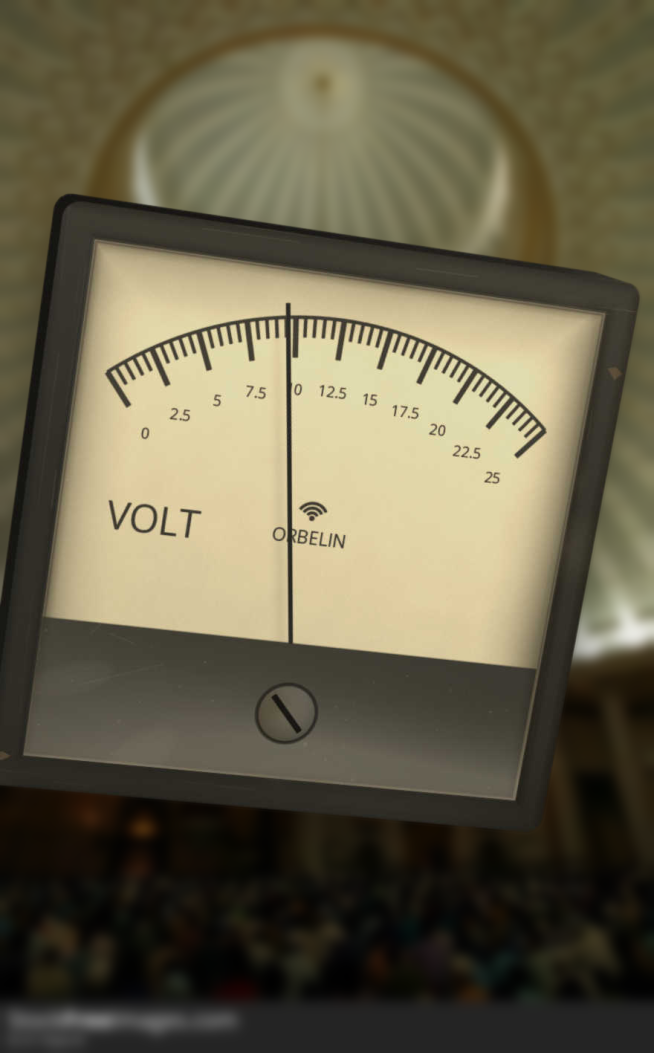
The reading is 9.5 V
